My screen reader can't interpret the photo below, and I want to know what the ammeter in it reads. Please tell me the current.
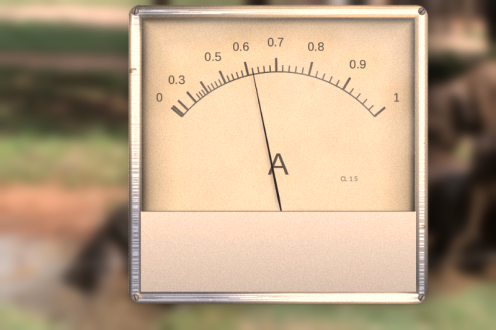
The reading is 0.62 A
